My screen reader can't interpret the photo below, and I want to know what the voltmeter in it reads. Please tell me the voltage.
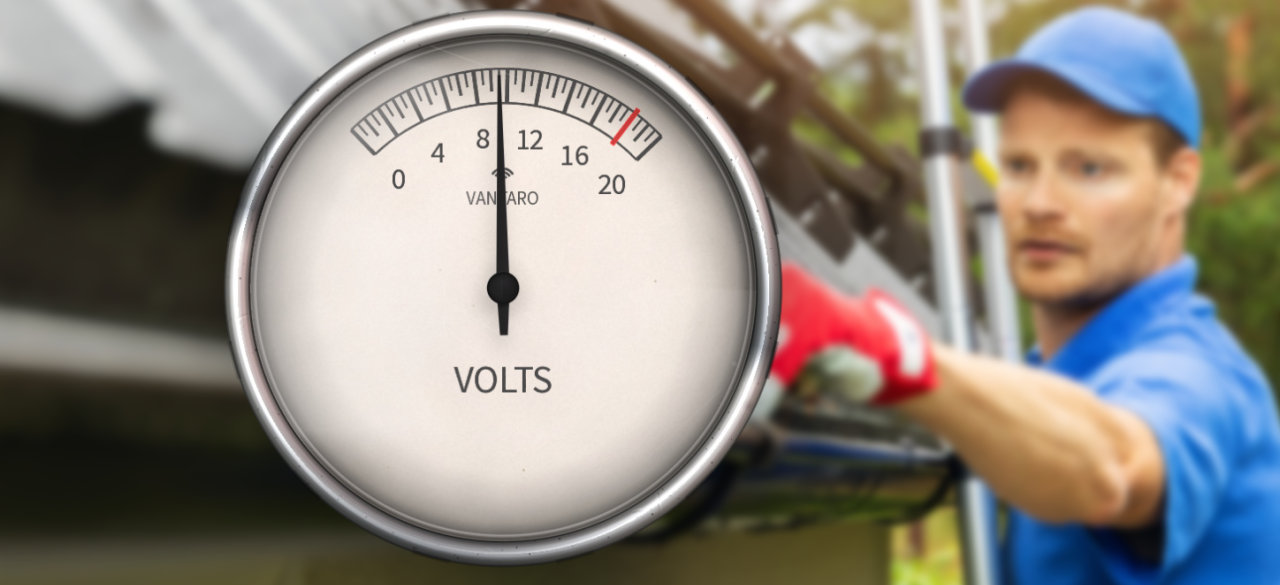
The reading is 9.5 V
